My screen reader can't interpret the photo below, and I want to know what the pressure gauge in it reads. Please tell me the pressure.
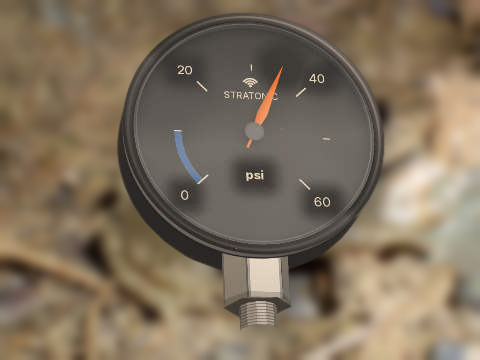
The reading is 35 psi
